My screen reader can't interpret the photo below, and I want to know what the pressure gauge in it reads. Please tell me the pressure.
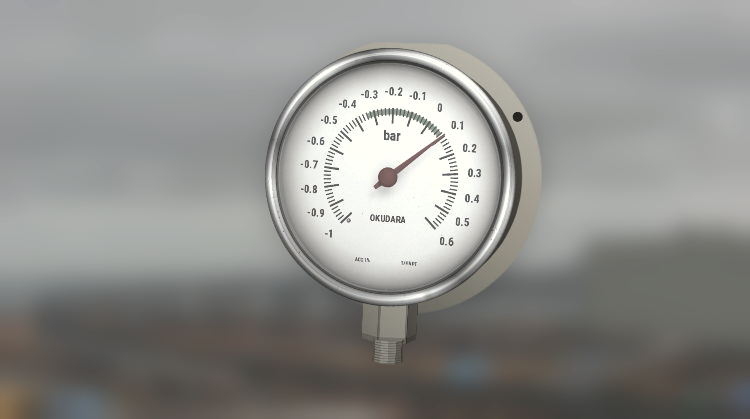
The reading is 0.1 bar
